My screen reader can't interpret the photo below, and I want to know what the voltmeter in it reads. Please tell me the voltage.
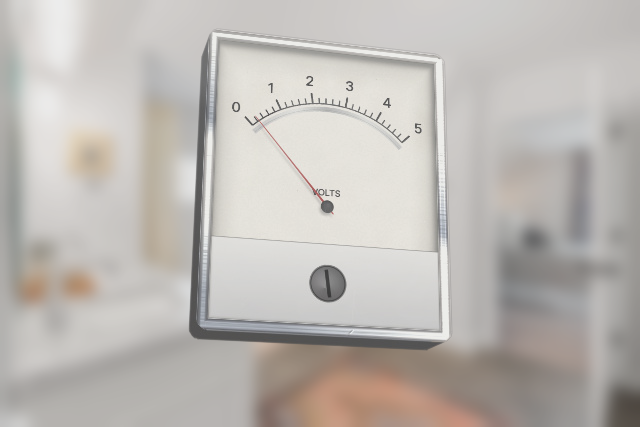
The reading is 0.2 V
